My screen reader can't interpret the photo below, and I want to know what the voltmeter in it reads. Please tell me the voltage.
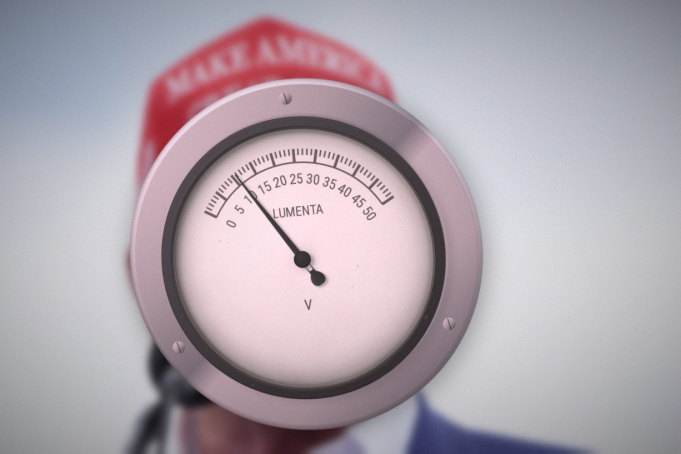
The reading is 11 V
